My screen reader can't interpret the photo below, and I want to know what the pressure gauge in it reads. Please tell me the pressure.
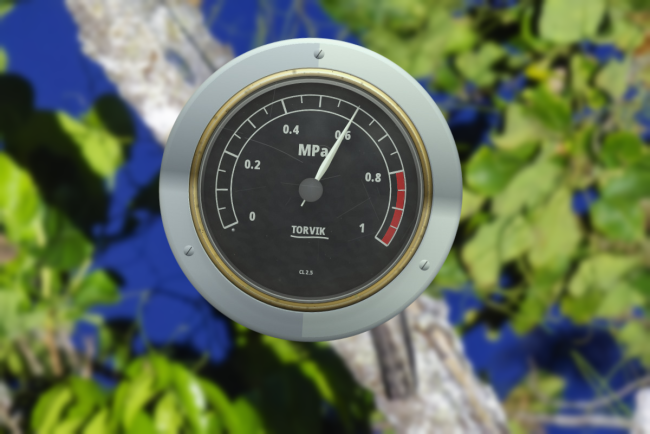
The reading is 0.6 MPa
